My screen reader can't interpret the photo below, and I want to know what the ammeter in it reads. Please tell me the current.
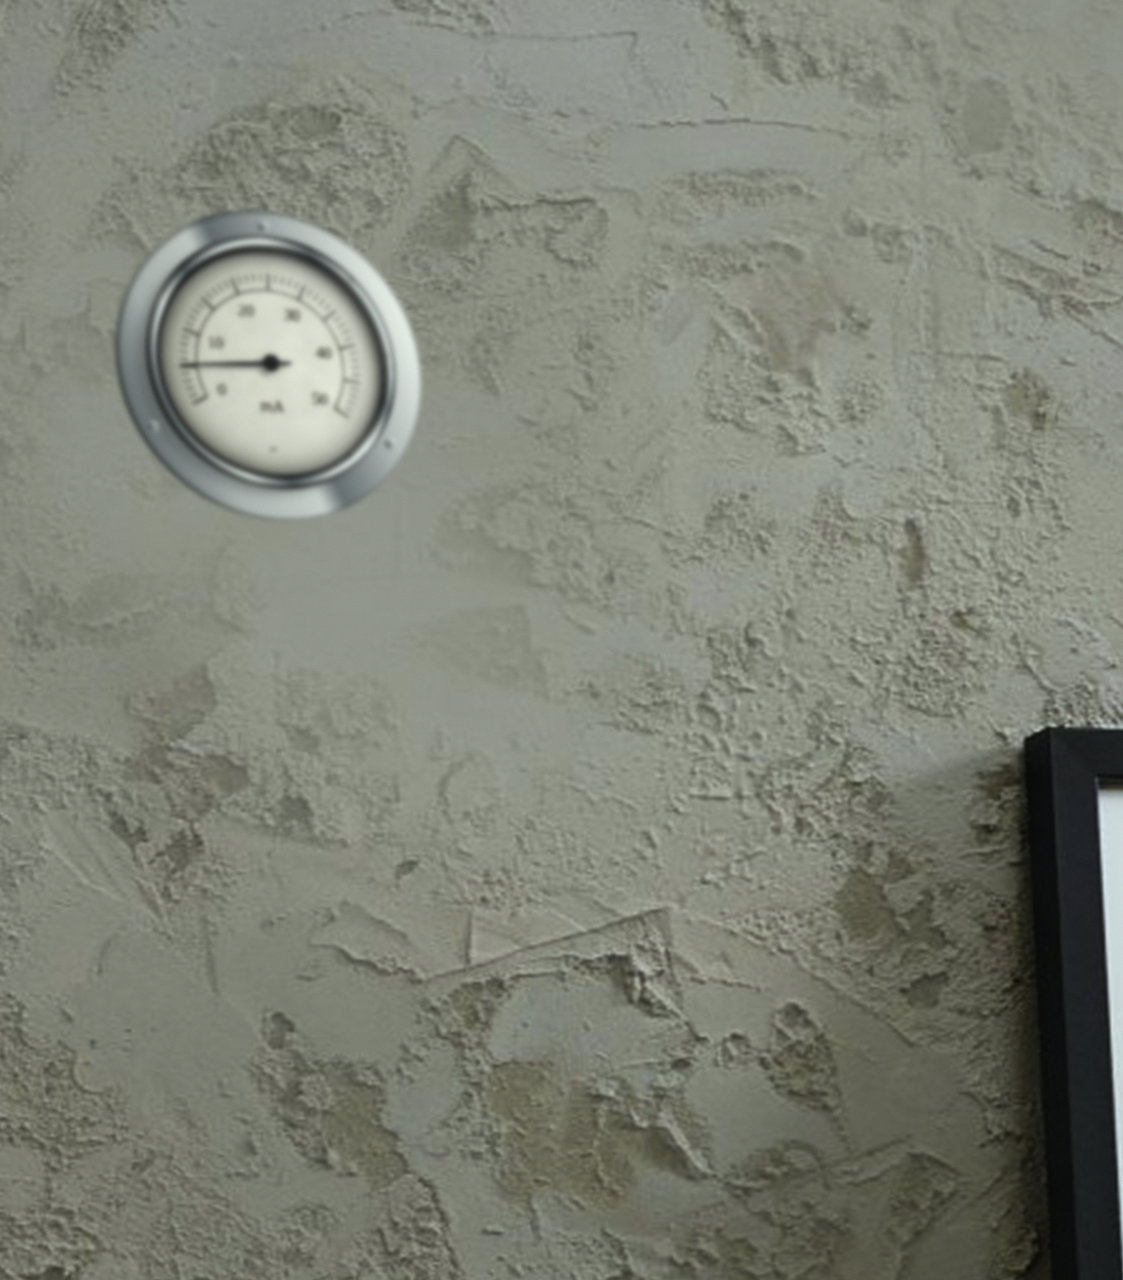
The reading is 5 mA
